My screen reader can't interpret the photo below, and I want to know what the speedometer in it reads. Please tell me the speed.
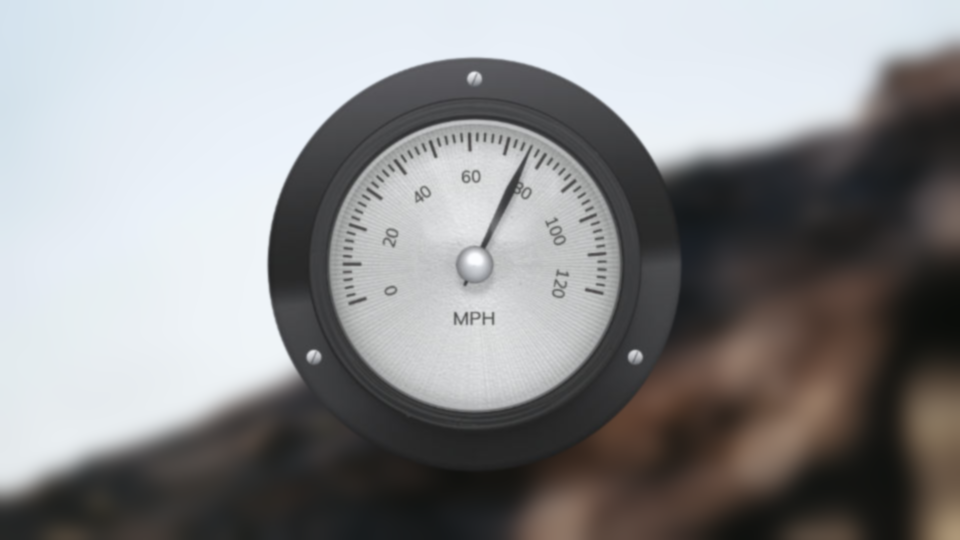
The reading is 76 mph
